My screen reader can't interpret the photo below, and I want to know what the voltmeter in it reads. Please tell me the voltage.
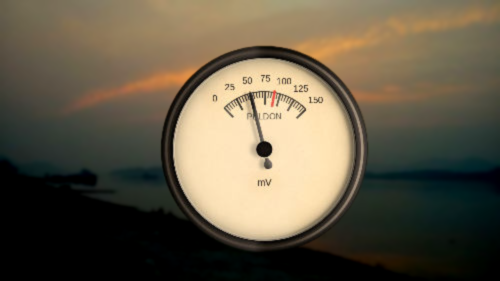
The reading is 50 mV
